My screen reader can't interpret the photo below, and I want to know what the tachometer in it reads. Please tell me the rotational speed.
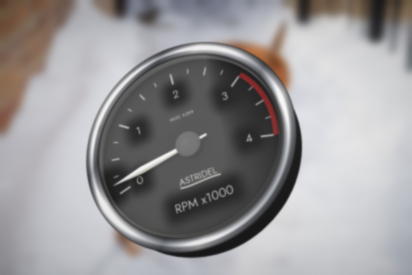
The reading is 125 rpm
